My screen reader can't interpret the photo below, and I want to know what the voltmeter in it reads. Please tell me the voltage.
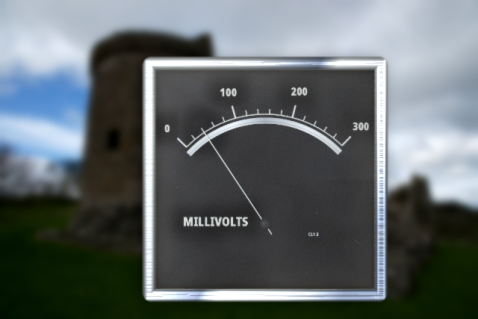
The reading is 40 mV
